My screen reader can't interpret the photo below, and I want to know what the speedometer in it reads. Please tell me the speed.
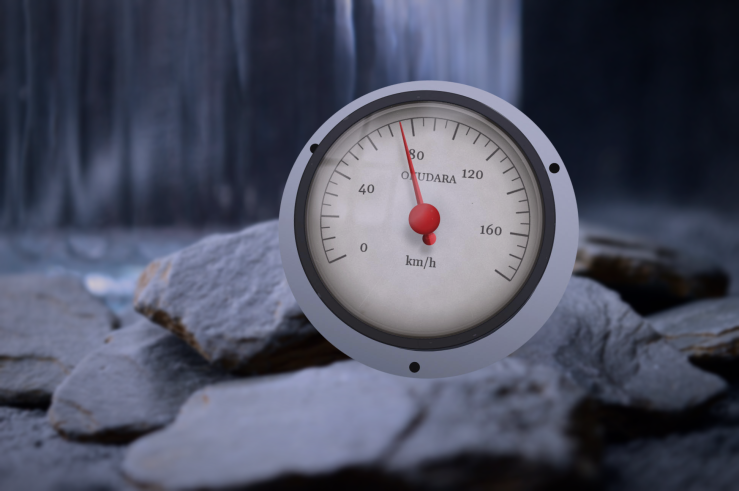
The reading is 75 km/h
